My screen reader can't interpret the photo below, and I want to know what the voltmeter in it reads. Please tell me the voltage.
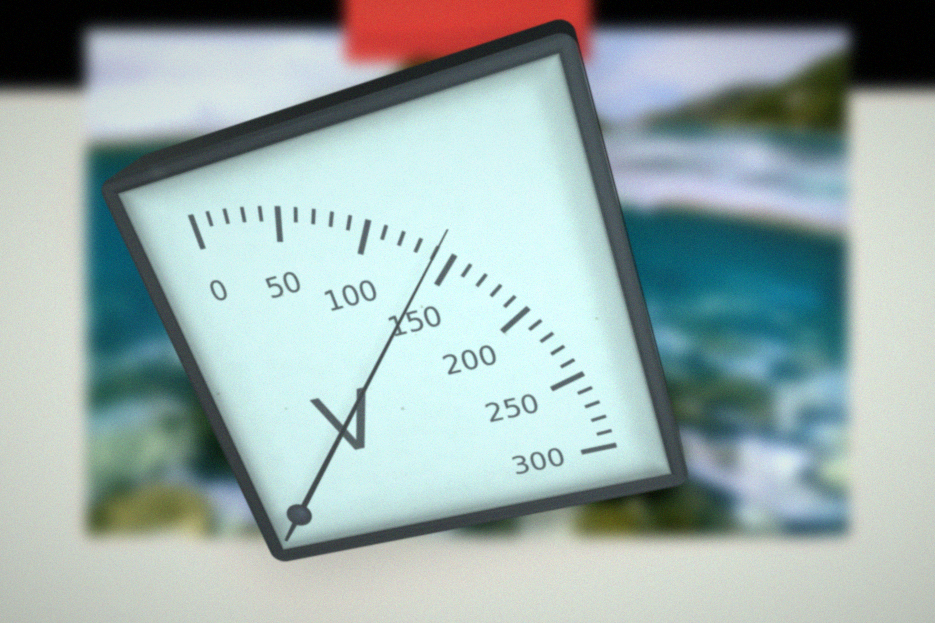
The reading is 140 V
